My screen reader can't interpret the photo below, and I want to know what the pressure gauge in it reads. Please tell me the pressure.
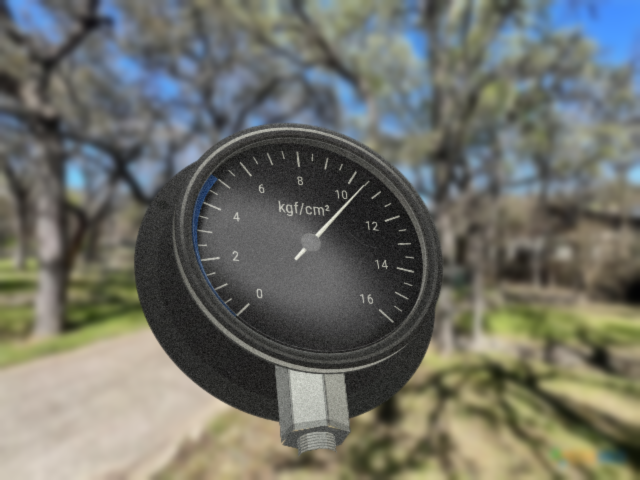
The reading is 10.5 kg/cm²
